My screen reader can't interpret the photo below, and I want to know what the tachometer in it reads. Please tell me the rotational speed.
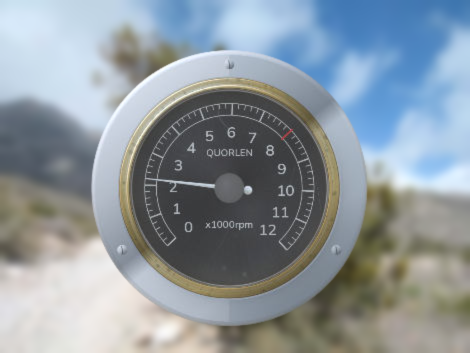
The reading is 2200 rpm
